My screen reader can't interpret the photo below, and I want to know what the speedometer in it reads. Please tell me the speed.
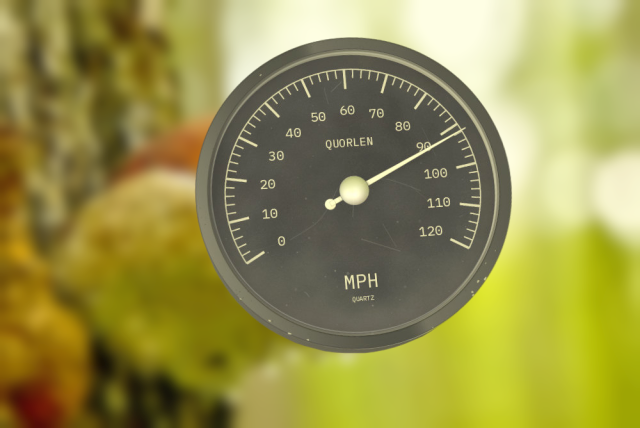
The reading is 92 mph
